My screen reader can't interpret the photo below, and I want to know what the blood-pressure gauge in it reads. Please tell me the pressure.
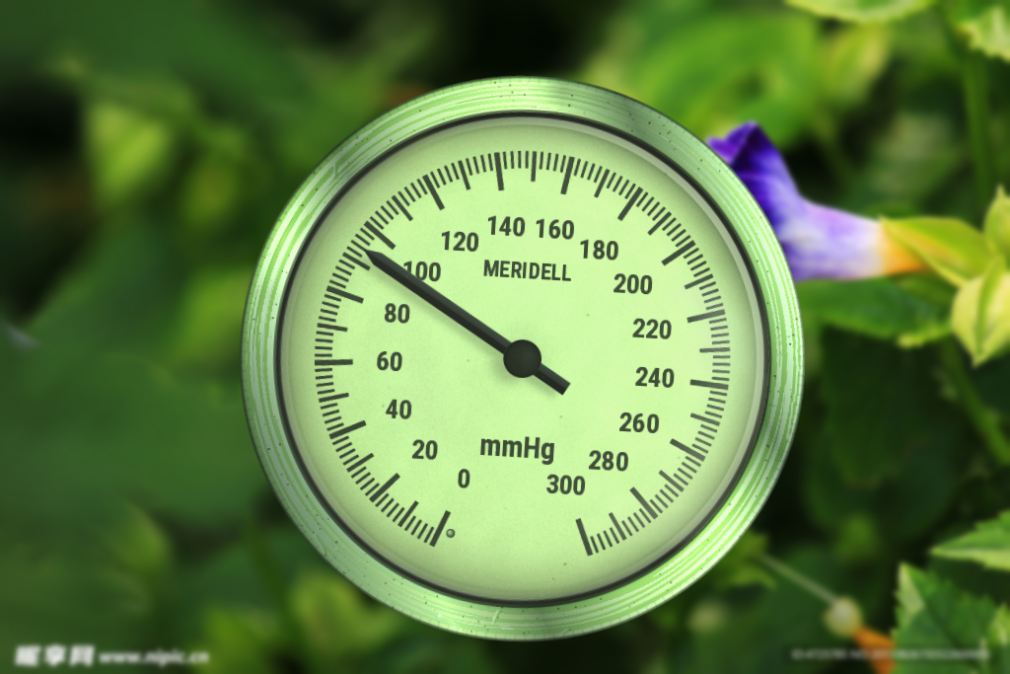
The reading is 94 mmHg
